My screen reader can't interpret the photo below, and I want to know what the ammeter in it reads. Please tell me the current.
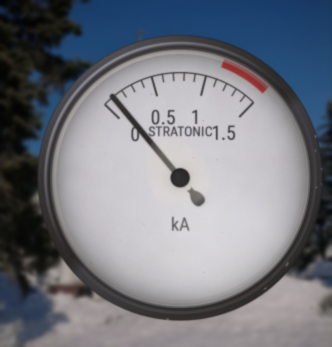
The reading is 0.1 kA
